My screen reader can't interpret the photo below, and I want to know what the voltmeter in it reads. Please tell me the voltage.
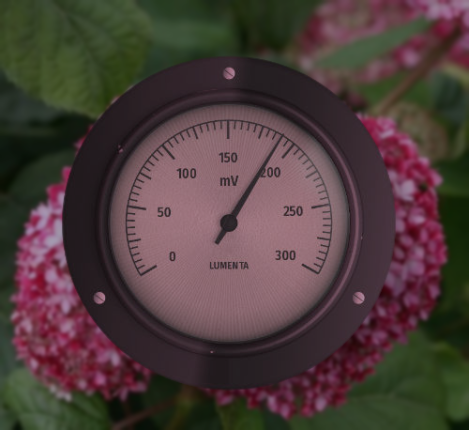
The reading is 190 mV
